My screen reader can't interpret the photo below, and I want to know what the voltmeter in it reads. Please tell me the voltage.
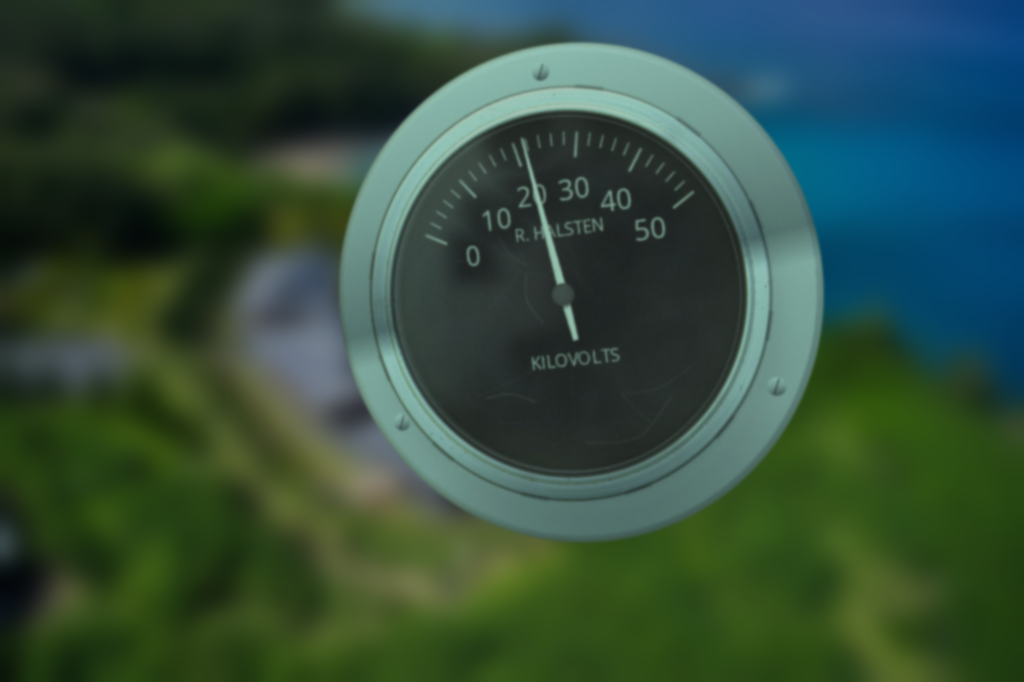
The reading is 22 kV
